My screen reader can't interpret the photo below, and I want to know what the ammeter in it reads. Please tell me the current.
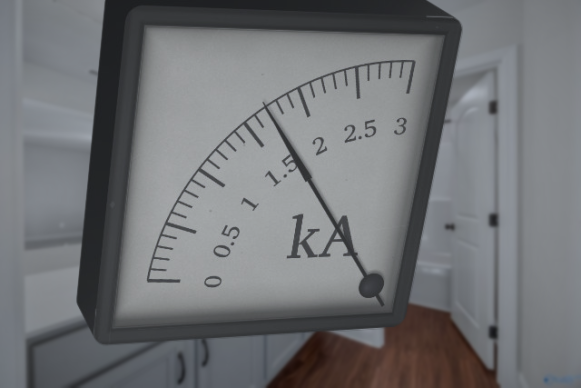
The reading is 1.7 kA
